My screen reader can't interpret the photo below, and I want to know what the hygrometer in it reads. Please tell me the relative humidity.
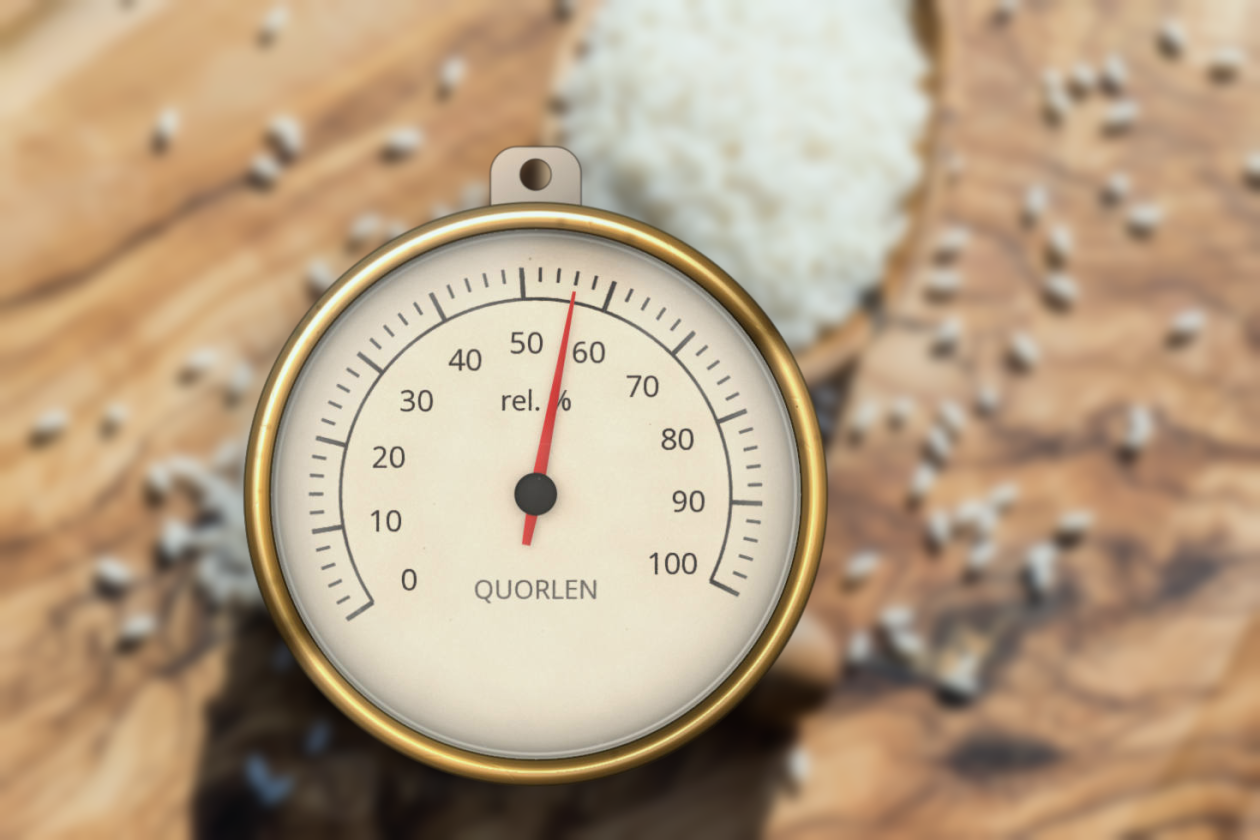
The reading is 56 %
